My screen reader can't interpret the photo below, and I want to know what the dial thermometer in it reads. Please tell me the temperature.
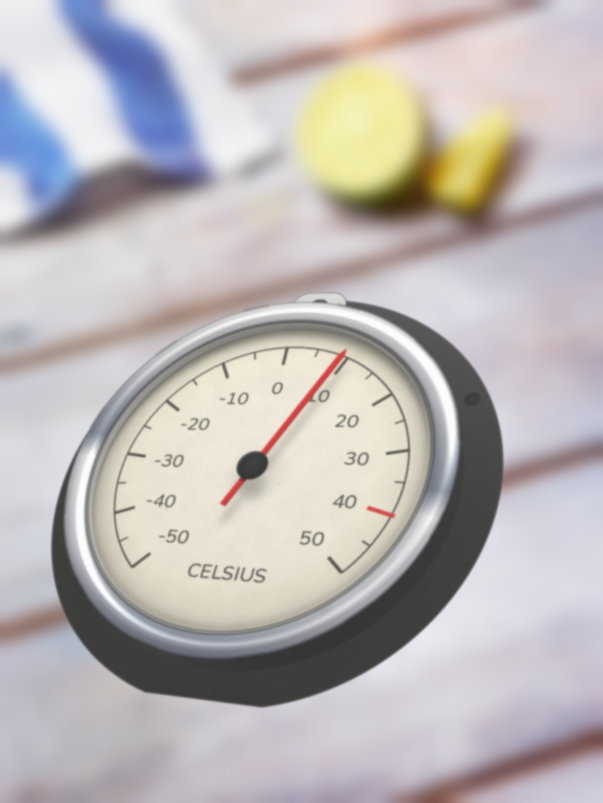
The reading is 10 °C
